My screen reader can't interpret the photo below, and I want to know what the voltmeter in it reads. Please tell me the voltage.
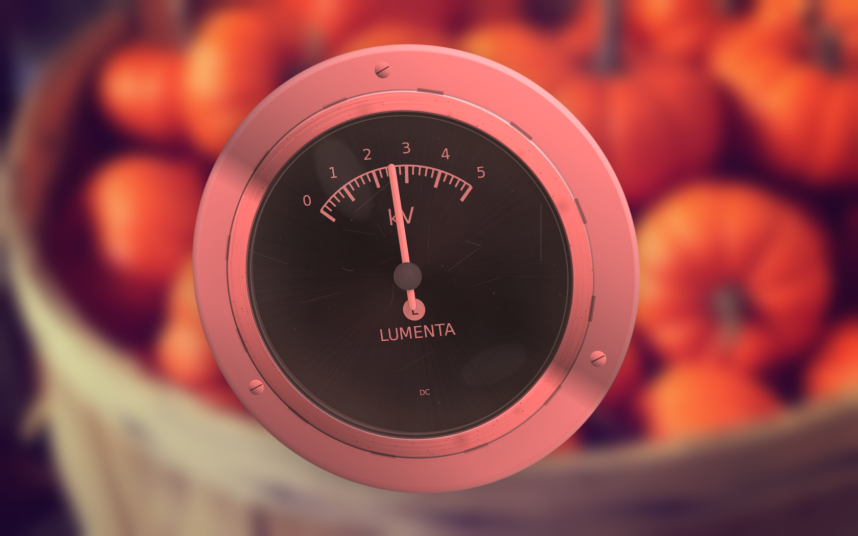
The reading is 2.6 kV
